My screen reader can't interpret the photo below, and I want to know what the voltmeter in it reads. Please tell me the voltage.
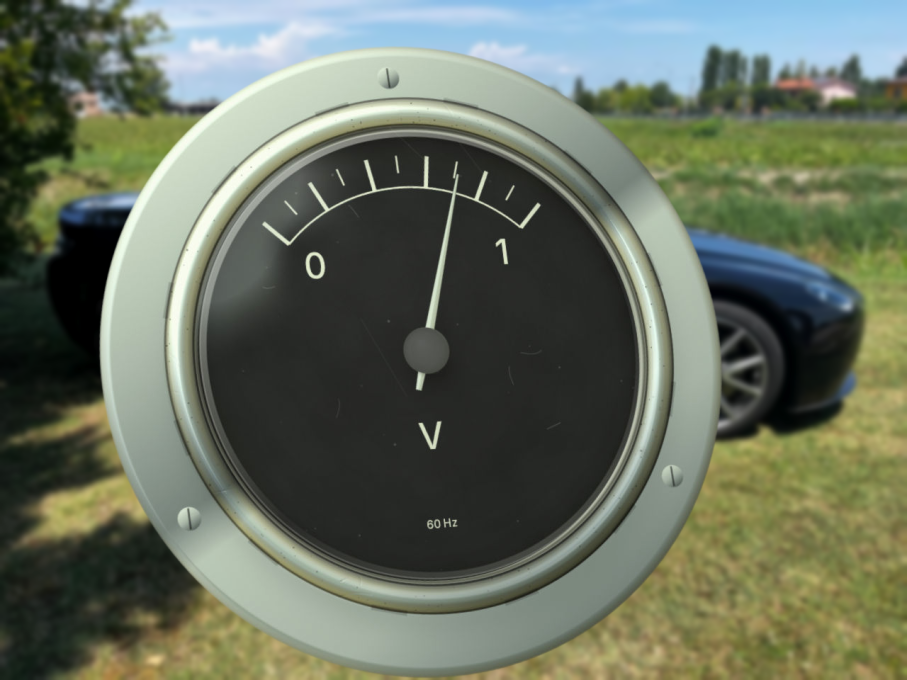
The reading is 0.7 V
